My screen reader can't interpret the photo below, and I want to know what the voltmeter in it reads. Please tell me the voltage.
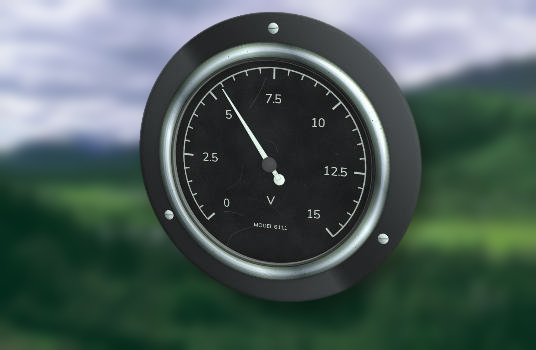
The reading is 5.5 V
